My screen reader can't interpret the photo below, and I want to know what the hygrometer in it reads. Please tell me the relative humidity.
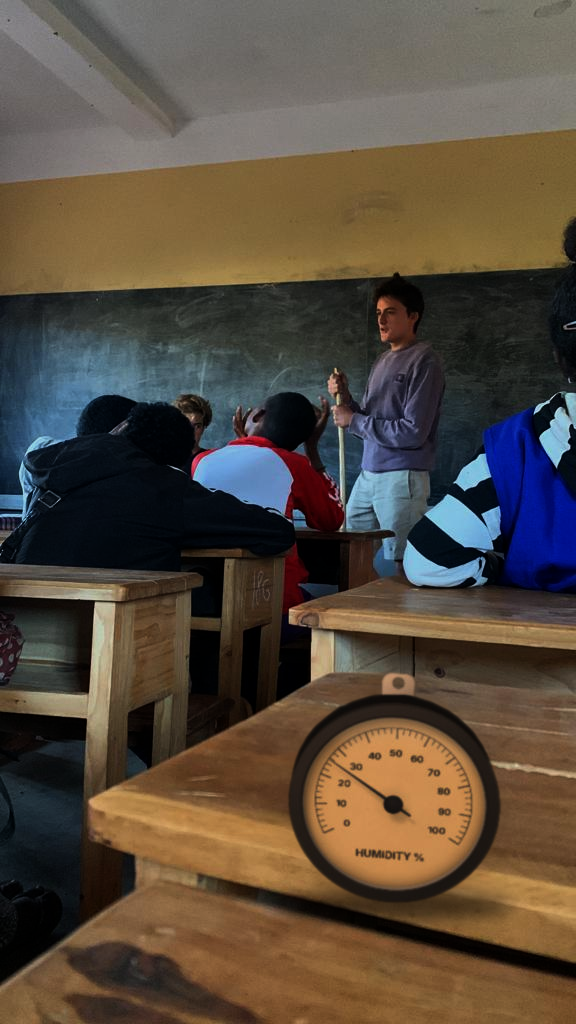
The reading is 26 %
